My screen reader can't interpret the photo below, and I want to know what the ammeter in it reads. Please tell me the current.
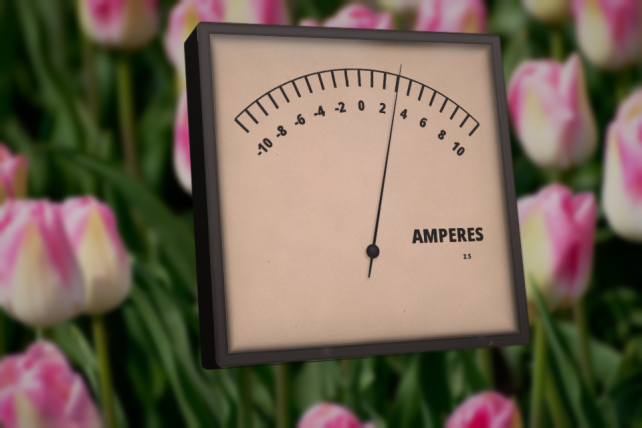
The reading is 3 A
